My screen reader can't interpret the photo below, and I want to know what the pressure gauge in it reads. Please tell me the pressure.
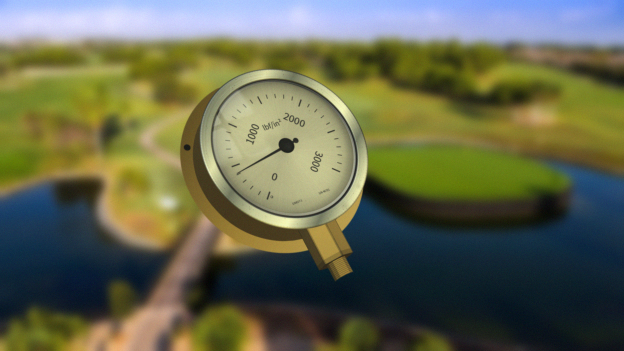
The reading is 400 psi
